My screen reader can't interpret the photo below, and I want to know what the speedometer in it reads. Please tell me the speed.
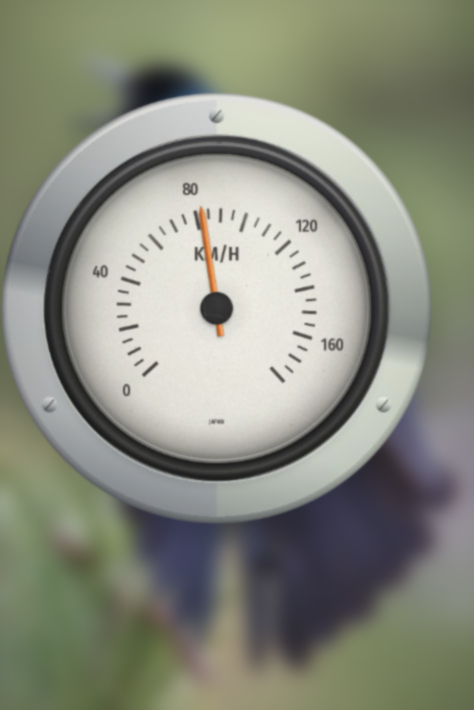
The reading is 82.5 km/h
